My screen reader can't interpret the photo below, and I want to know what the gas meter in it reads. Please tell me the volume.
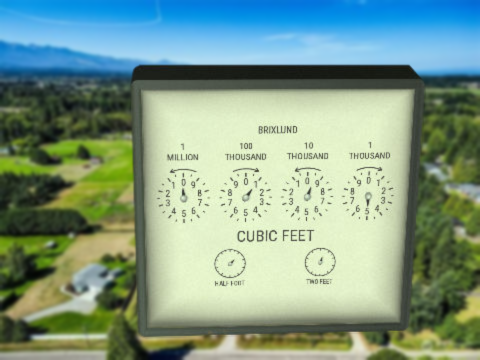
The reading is 9500 ft³
